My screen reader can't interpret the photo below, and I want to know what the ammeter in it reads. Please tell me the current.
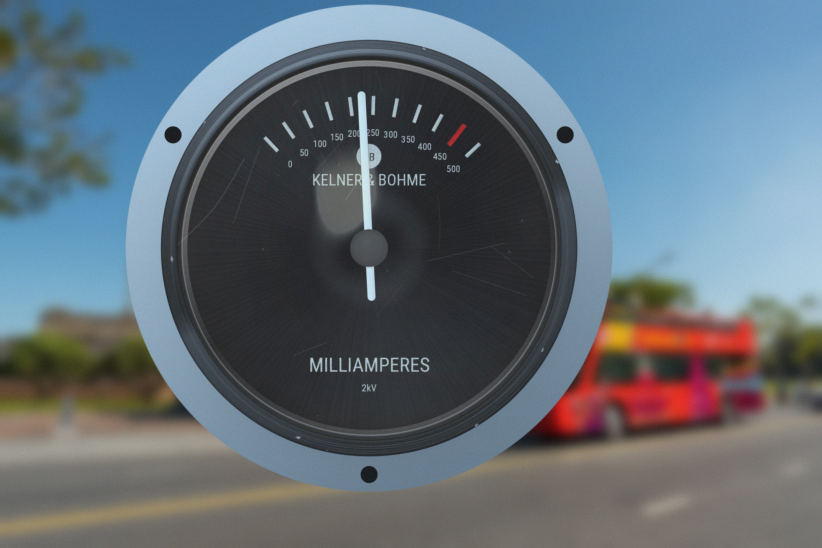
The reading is 225 mA
